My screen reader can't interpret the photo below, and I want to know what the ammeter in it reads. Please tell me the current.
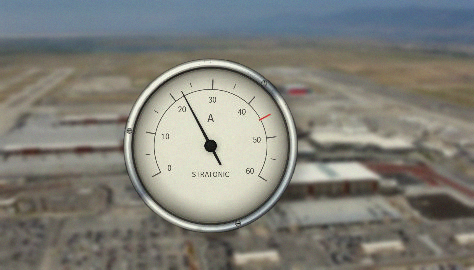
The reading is 22.5 A
